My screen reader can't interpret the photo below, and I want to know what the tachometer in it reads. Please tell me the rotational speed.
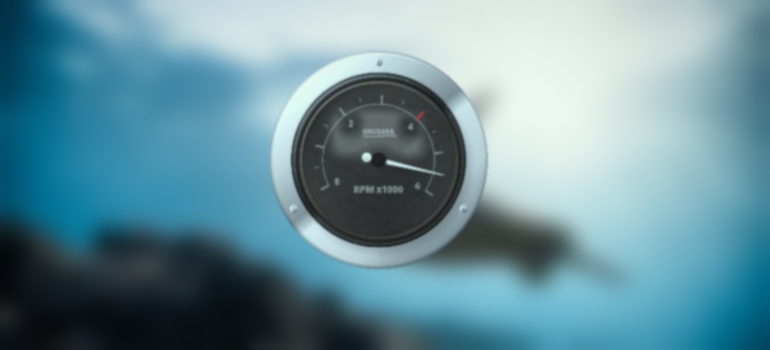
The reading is 5500 rpm
